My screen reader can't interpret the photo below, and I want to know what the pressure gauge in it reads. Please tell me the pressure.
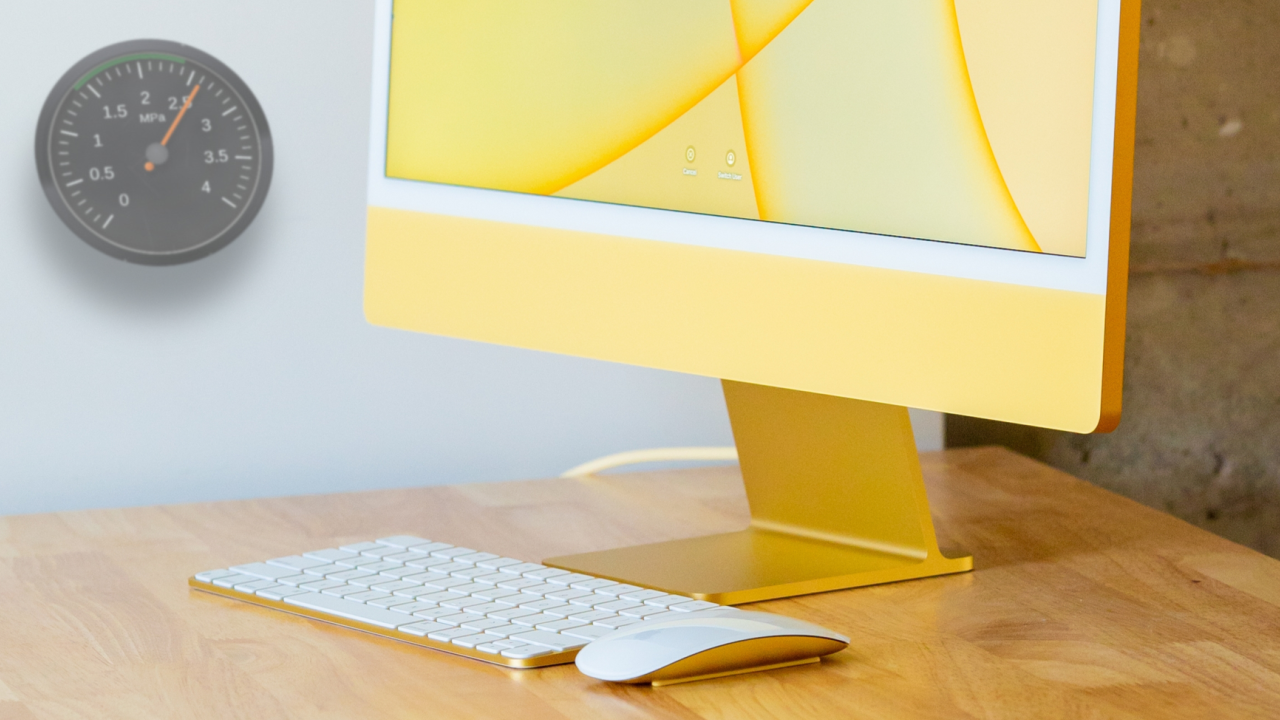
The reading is 2.6 MPa
